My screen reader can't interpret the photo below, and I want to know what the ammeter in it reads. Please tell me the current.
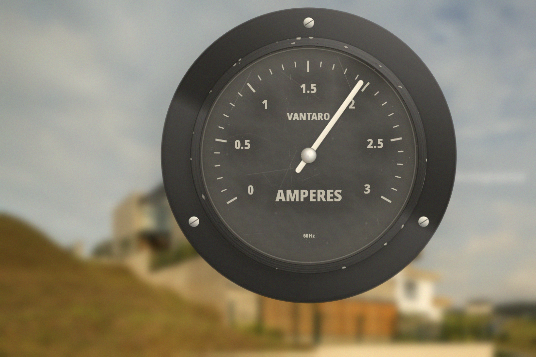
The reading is 1.95 A
